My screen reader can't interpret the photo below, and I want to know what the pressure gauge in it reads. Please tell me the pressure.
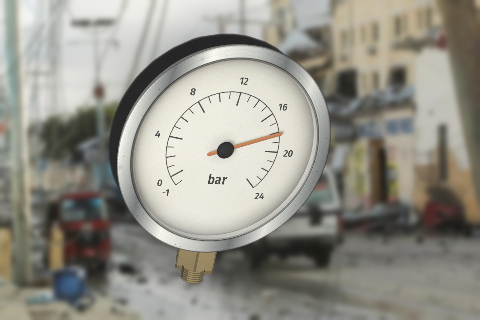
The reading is 18 bar
